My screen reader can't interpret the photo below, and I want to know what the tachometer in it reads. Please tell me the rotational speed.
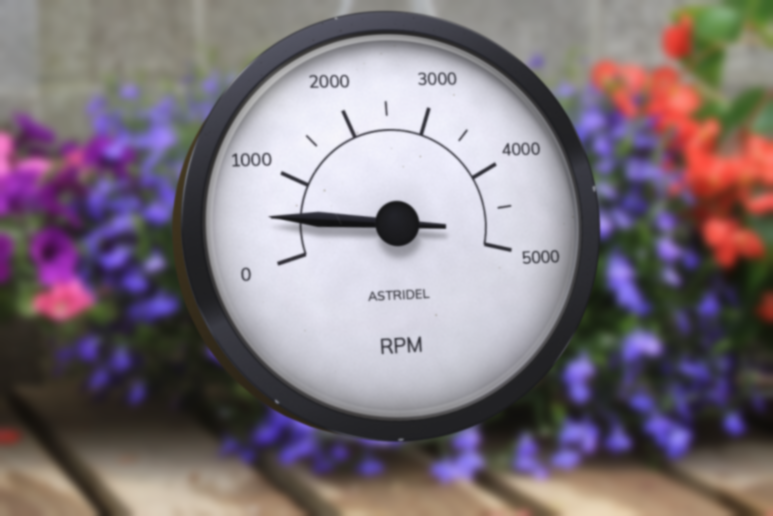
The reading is 500 rpm
